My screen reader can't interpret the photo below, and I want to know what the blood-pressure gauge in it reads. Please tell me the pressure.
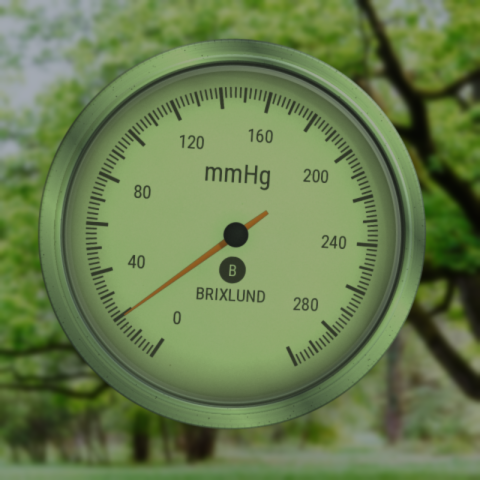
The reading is 20 mmHg
